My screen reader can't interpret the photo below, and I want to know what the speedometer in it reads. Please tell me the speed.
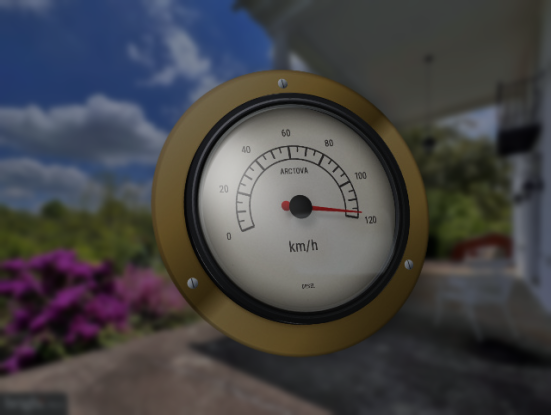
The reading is 117.5 km/h
